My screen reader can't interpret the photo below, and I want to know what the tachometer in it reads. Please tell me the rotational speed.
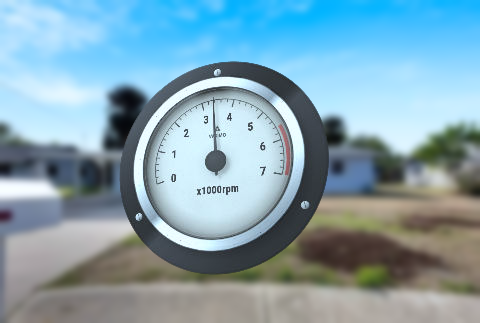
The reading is 3400 rpm
